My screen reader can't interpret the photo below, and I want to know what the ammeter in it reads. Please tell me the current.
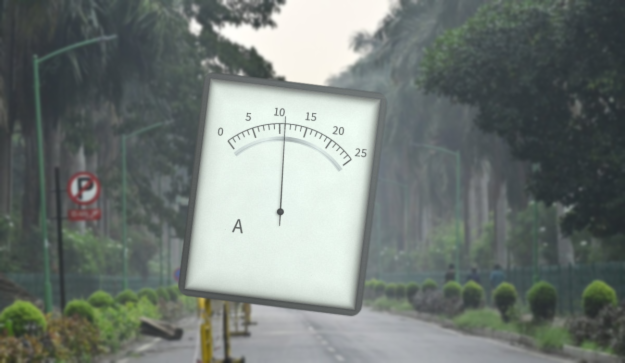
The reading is 11 A
